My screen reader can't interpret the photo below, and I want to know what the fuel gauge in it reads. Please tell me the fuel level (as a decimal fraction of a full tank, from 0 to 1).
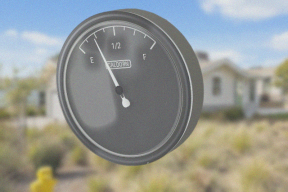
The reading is 0.25
